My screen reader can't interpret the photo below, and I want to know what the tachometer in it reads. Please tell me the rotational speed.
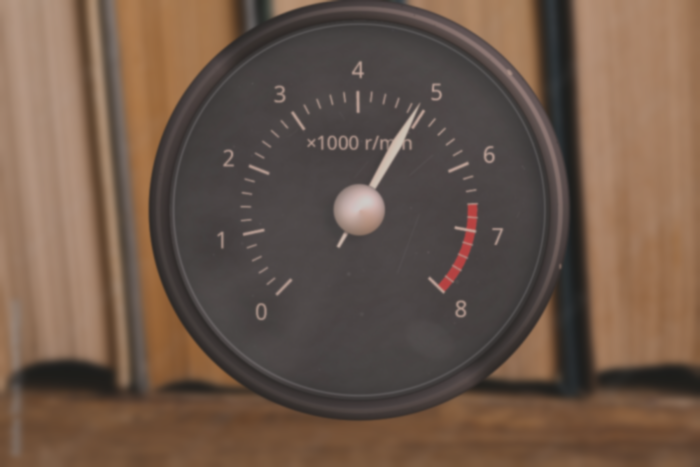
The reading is 4900 rpm
